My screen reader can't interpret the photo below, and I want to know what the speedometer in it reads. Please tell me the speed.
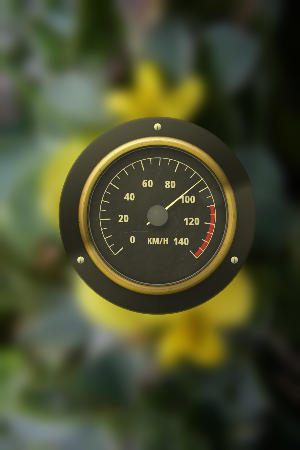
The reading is 95 km/h
